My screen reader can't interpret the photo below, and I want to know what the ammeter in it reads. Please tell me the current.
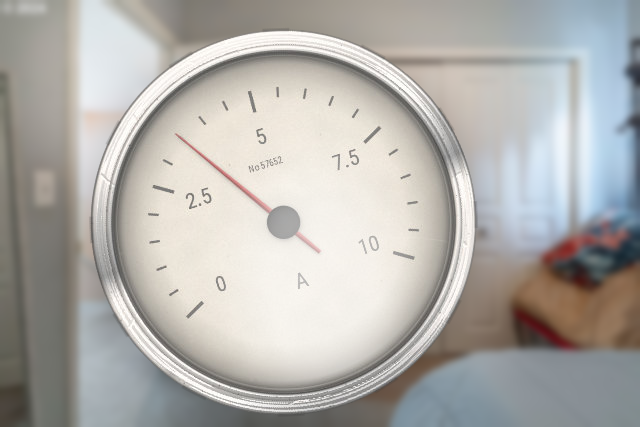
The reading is 3.5 A
